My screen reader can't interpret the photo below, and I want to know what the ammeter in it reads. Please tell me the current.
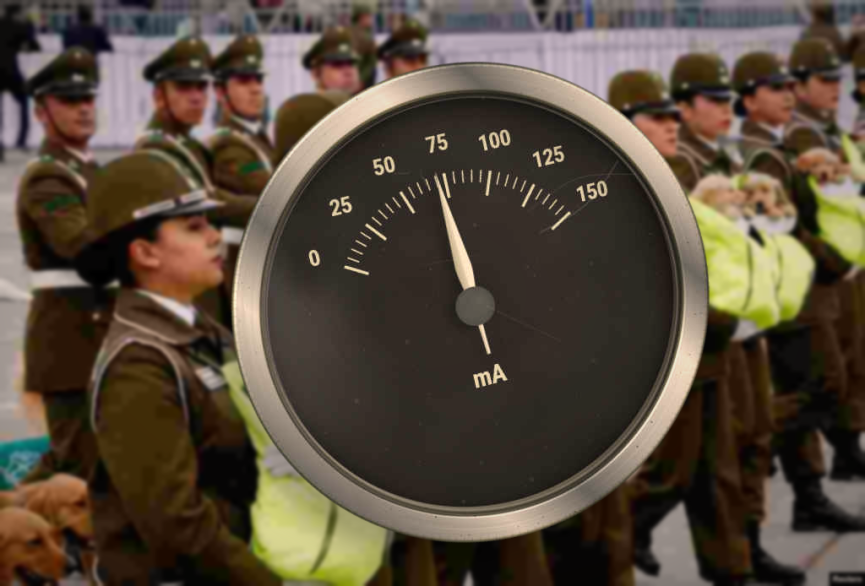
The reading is 70 mA
